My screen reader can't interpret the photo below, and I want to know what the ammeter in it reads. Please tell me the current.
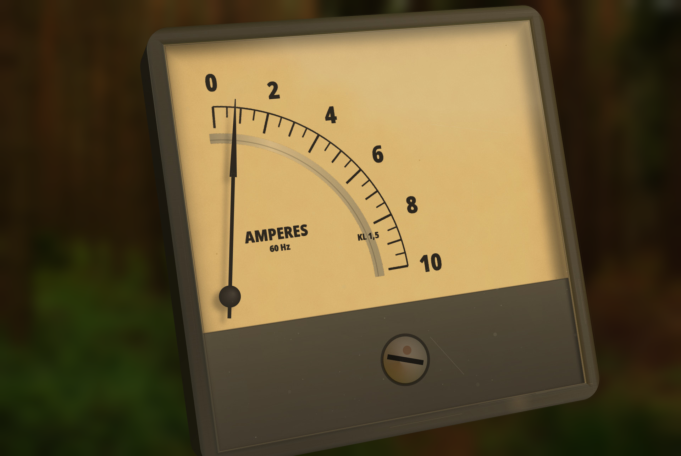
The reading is 0.75 A
